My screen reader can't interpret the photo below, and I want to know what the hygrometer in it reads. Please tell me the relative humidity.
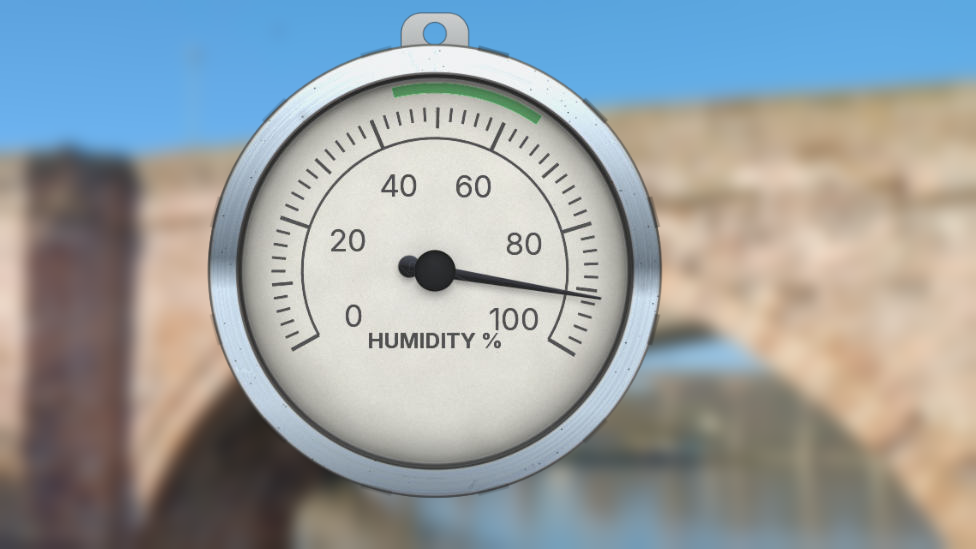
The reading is 91 %
